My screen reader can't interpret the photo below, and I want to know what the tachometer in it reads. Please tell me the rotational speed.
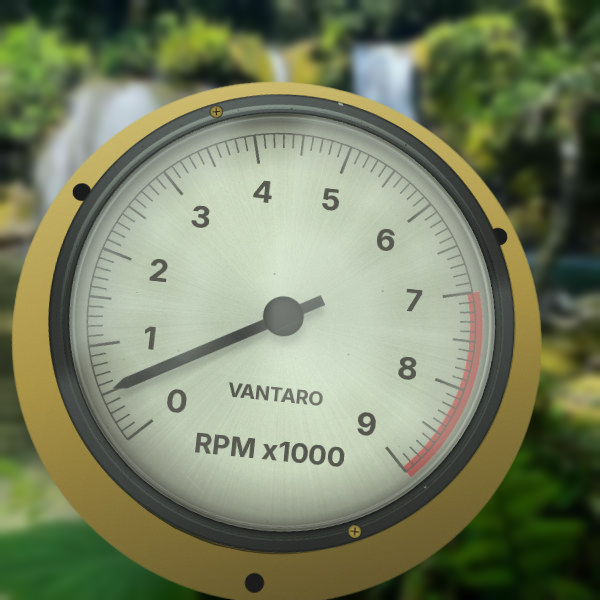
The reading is 500 rpm
